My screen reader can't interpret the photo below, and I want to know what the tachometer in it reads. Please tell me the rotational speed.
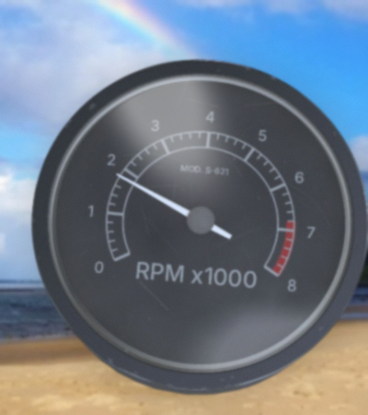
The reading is 1800 rpm
